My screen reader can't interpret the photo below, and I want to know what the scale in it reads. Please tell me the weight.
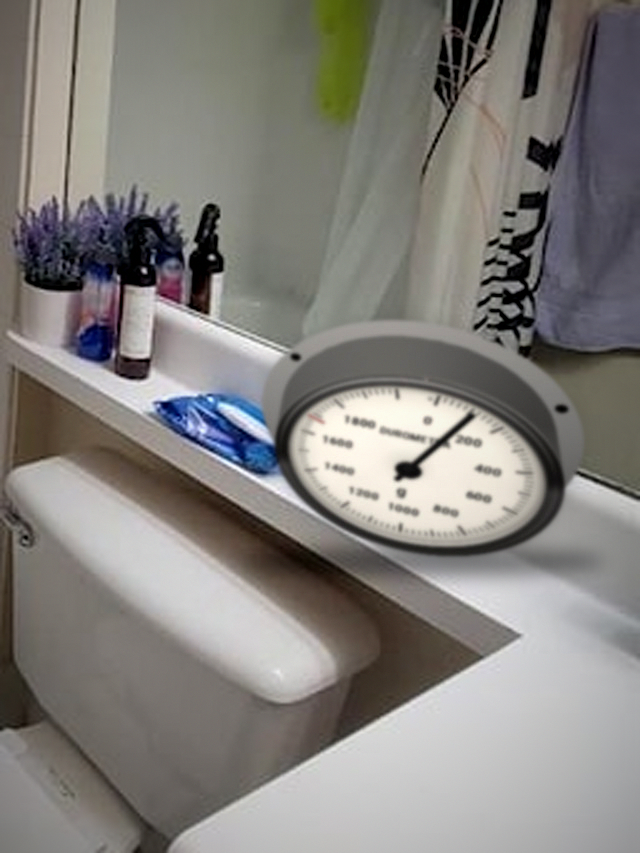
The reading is 100 g
